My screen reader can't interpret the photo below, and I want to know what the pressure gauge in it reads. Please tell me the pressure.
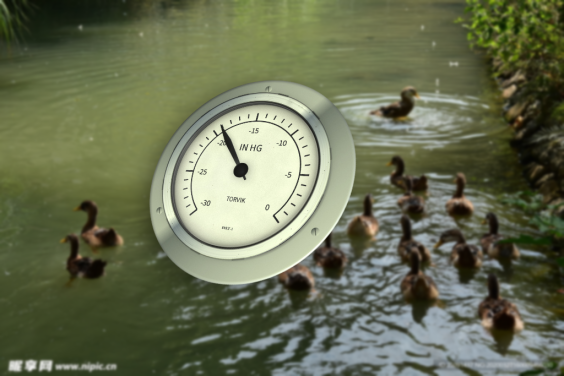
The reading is -19 inHg
